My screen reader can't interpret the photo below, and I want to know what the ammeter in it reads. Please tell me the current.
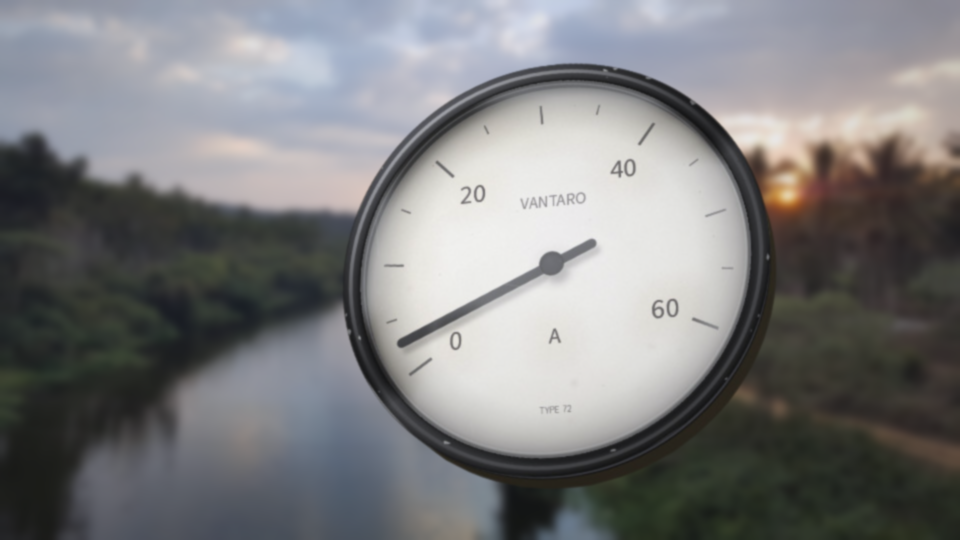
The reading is 2.5 A
